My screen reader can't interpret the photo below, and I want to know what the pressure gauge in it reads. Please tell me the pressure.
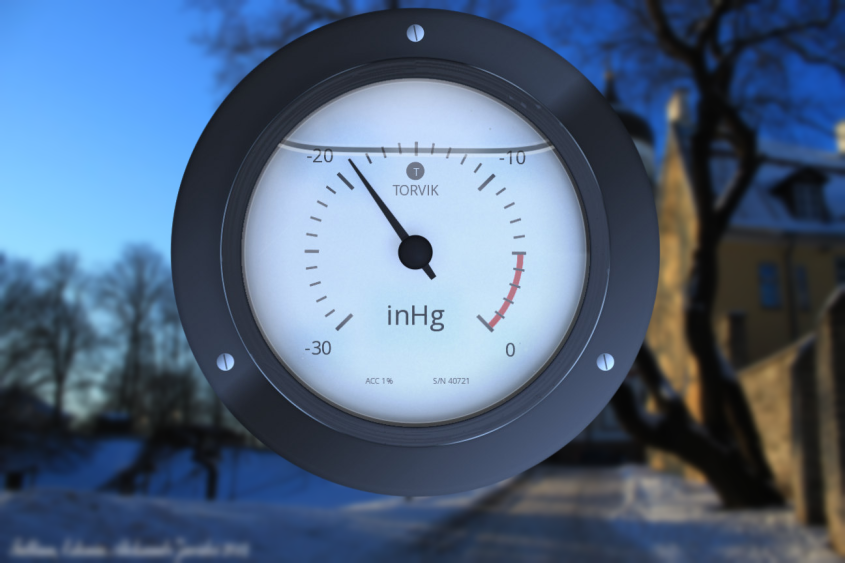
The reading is -19 inHg
